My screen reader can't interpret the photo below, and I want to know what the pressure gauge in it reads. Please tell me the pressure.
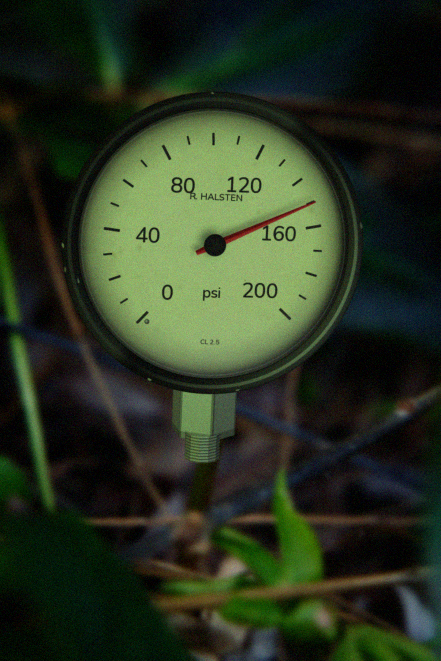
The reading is 150 psi
